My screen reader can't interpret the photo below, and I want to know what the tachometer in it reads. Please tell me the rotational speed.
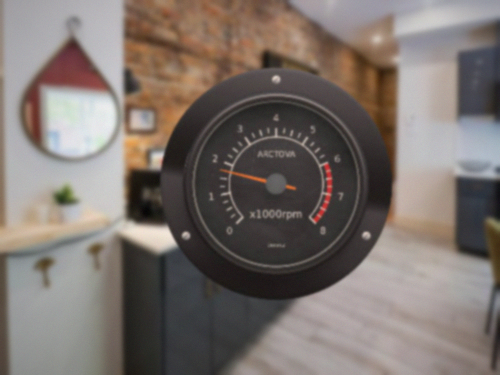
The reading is 1750 rpm
